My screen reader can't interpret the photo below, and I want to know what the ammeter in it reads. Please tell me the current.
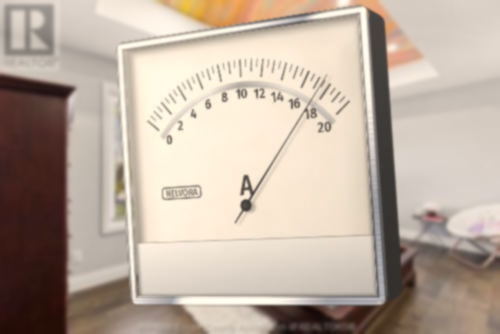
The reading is 17.5 A
